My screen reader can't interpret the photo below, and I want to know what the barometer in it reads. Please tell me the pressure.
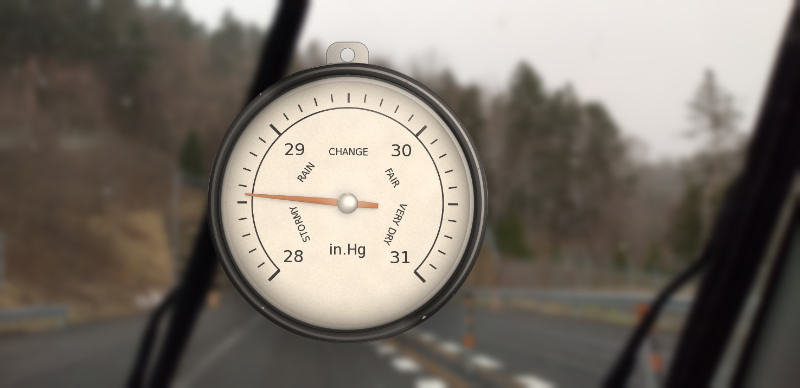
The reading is 28.55 inHg
